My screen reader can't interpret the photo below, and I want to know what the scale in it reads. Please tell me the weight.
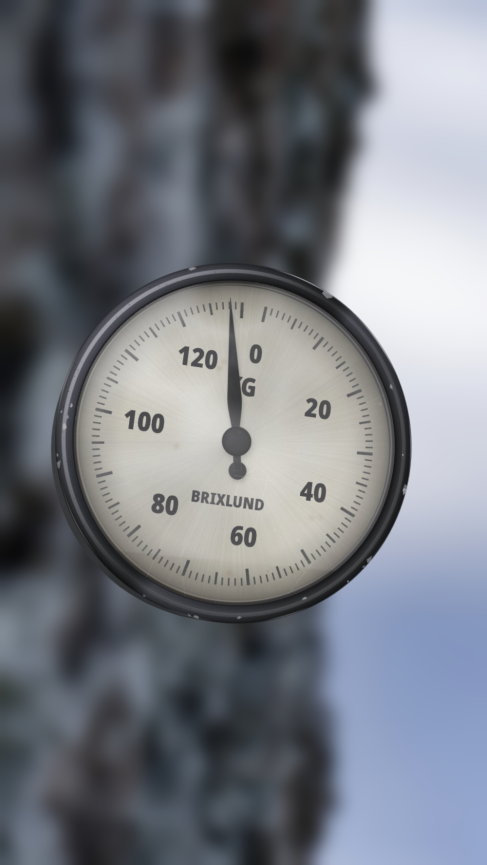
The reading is 128 kg
